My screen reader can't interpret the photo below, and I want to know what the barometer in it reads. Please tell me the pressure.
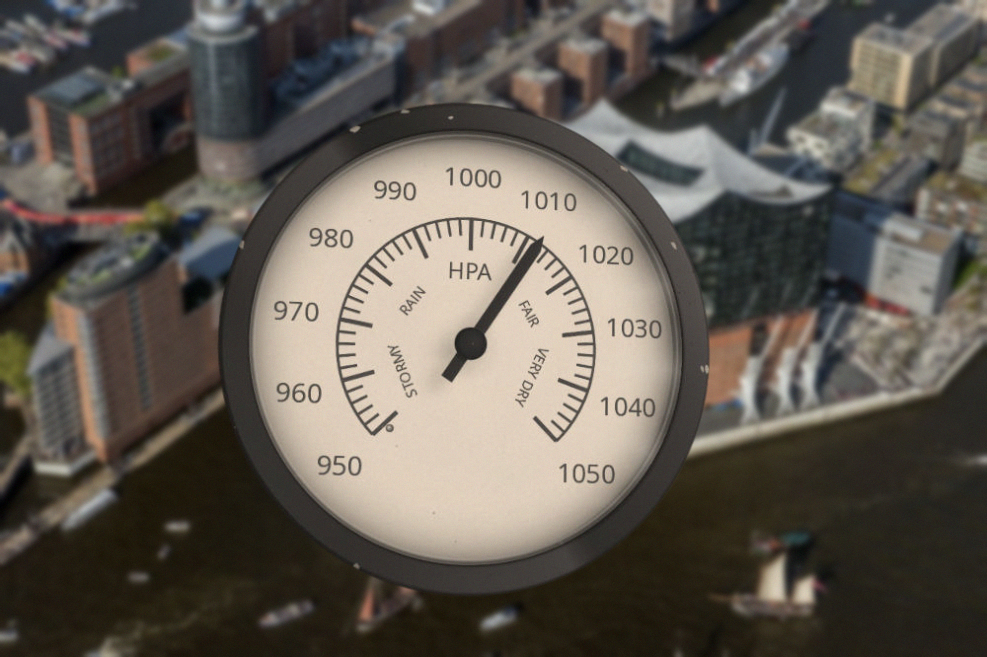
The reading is 1012 hPa
